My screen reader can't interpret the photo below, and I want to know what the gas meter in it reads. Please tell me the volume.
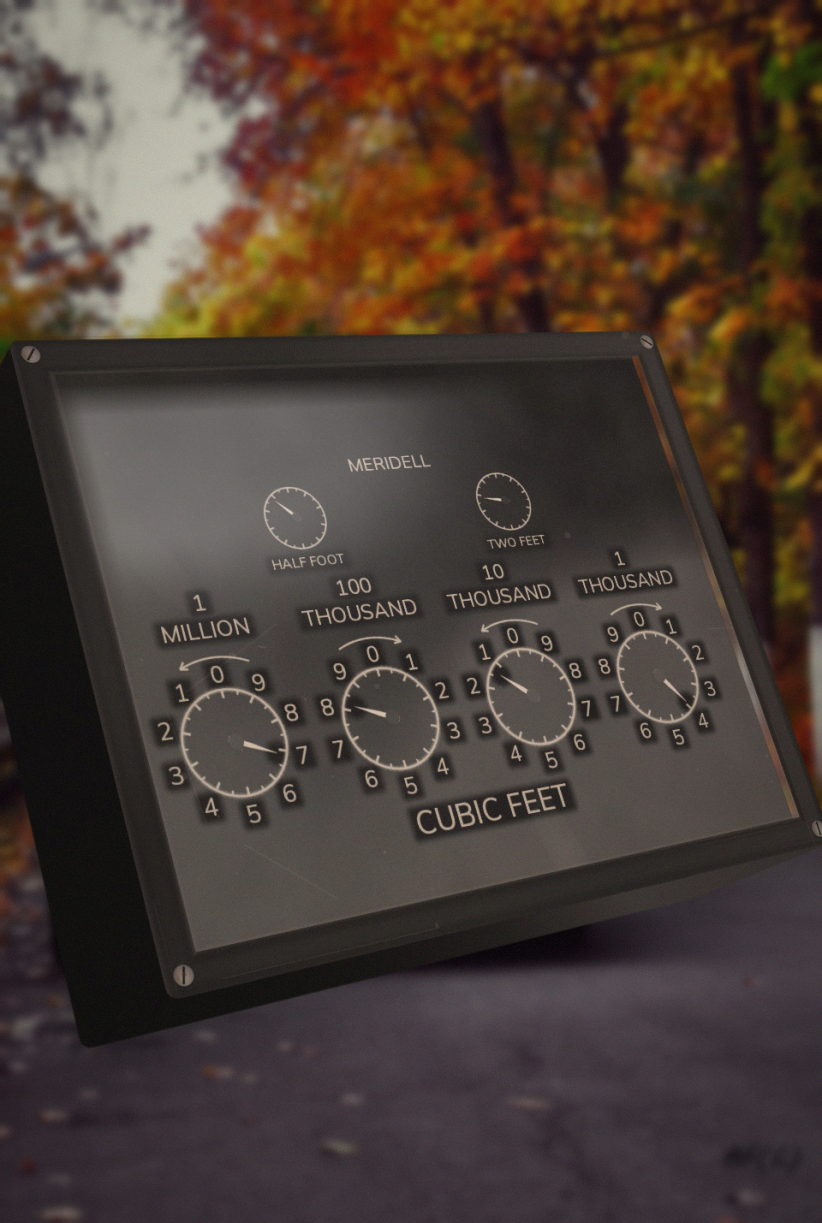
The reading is 681400 ft³
